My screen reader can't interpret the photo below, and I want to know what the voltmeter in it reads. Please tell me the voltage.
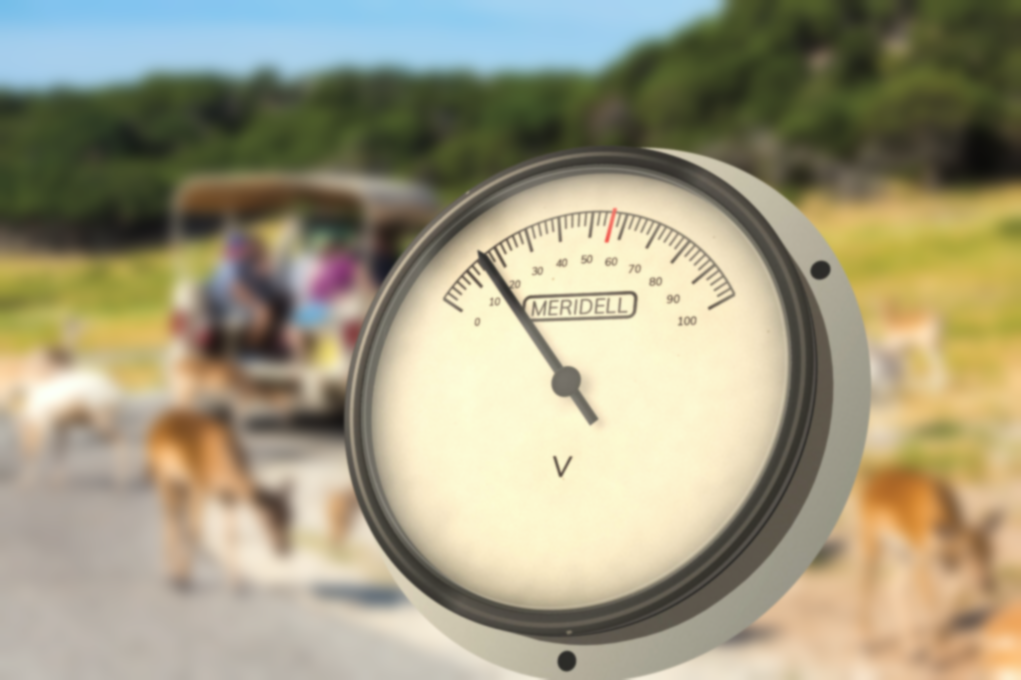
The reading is 16 V
